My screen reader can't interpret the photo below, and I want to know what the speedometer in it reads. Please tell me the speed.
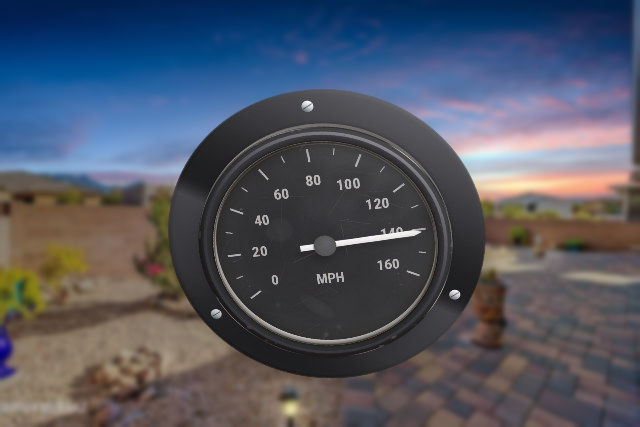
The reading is 140 mph
